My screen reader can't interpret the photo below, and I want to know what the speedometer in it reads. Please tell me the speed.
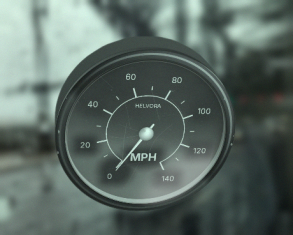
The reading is 0 mph
